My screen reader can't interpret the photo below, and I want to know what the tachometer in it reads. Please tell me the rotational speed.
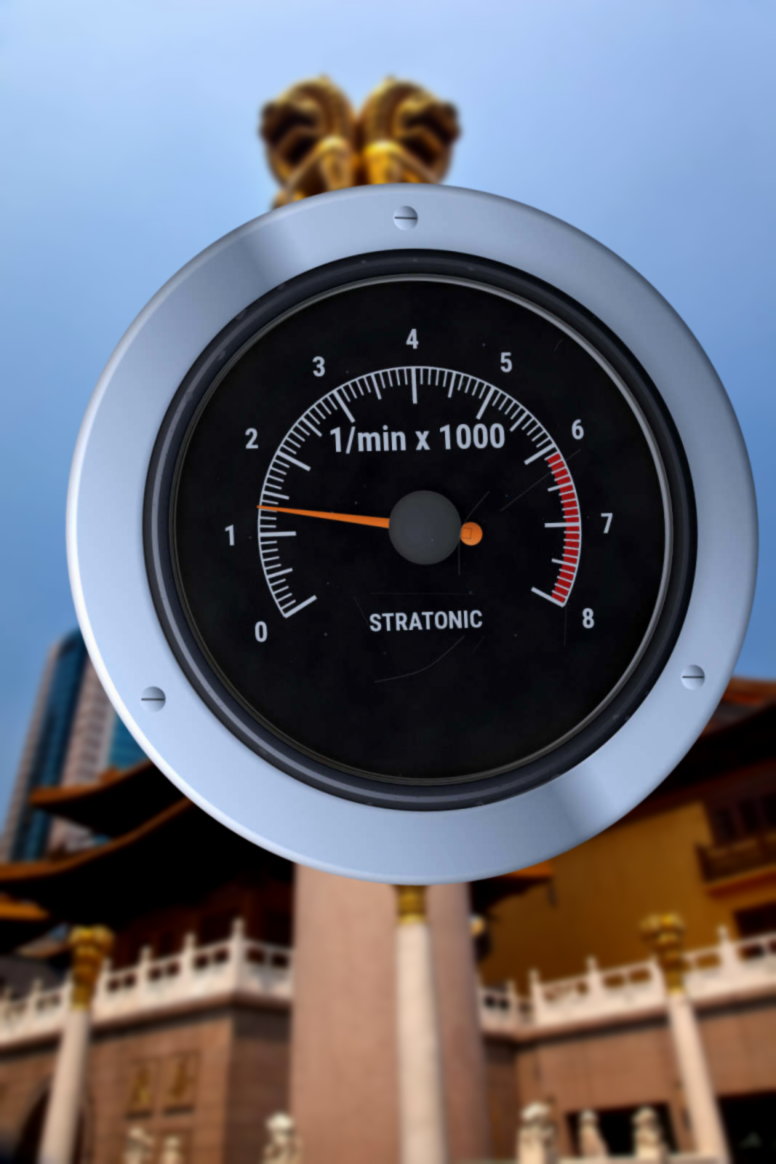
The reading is 1300 rpm
